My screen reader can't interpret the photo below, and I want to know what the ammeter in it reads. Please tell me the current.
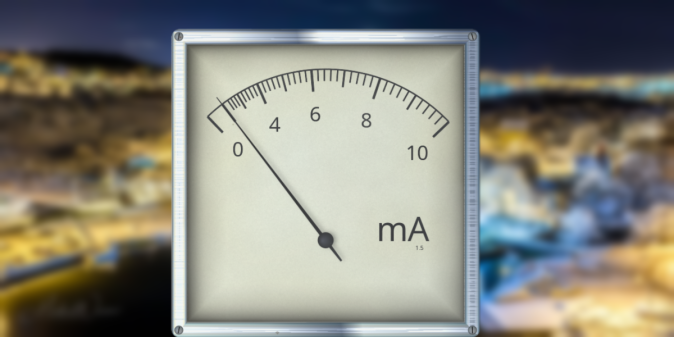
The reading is 2 mA
